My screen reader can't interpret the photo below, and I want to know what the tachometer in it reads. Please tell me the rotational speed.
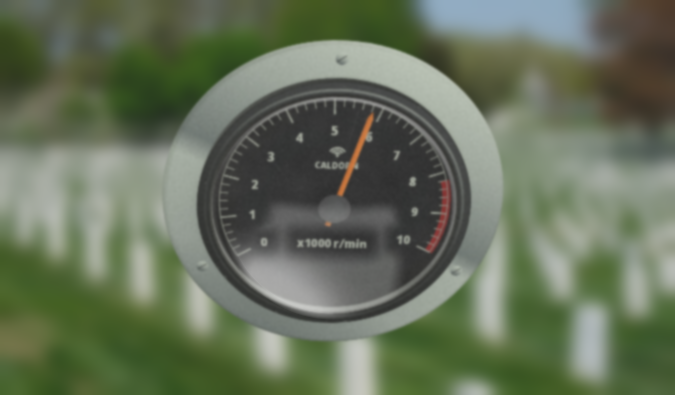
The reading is 5800 rpm
